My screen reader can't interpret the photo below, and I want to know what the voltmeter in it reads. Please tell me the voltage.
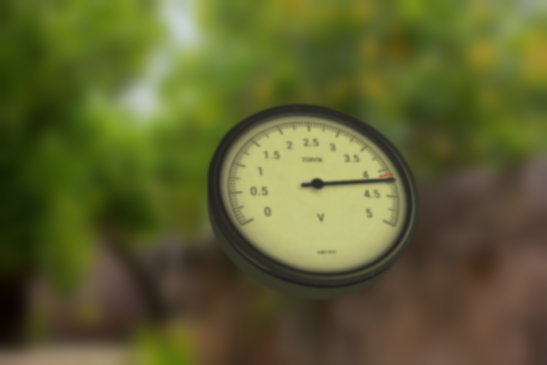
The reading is 4.25 V
